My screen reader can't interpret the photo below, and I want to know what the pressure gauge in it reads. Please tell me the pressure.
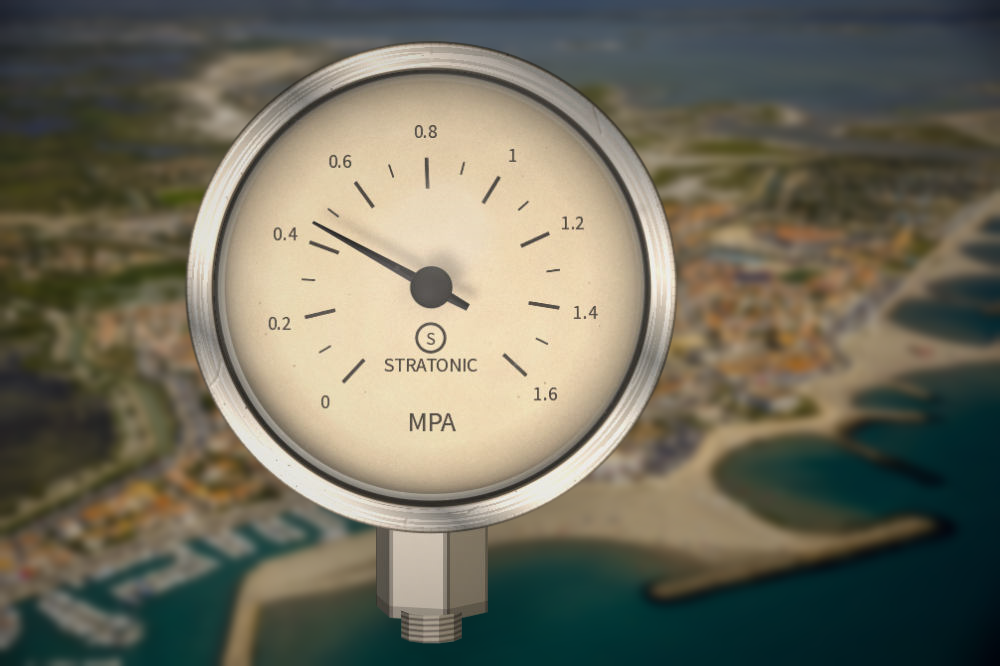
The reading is 0.45 MPa
